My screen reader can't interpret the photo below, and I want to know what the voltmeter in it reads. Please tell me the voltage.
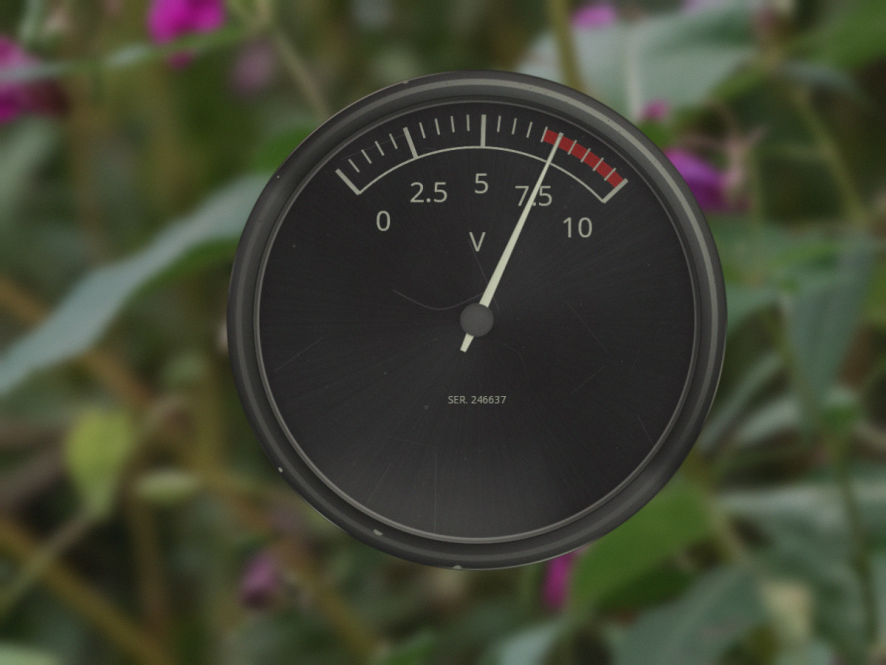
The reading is 7.5 V
